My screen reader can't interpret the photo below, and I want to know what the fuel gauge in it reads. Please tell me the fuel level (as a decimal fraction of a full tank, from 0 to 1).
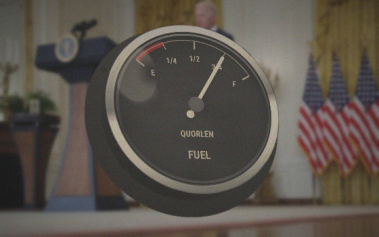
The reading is 0.75
